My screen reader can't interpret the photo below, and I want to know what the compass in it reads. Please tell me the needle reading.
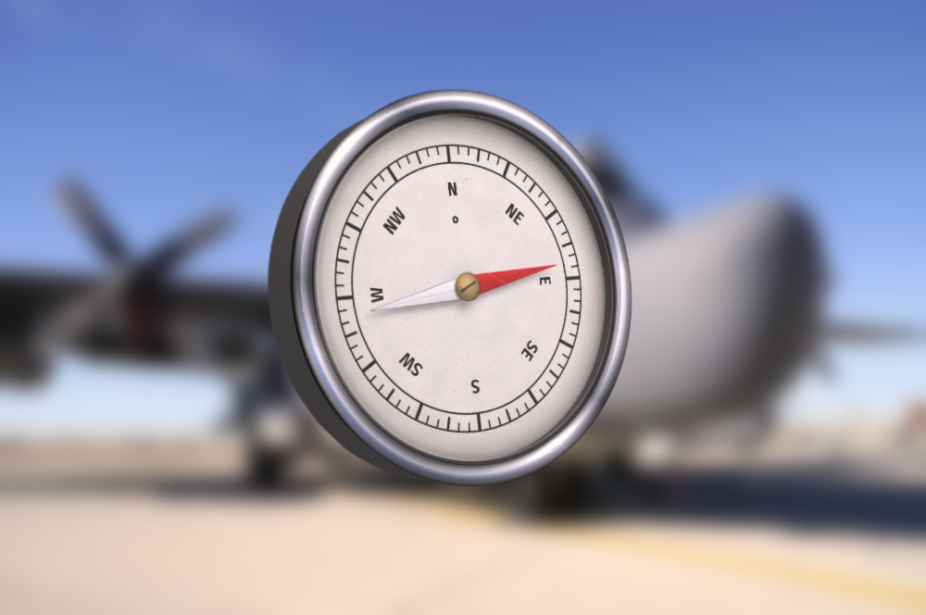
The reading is 82.5 °
